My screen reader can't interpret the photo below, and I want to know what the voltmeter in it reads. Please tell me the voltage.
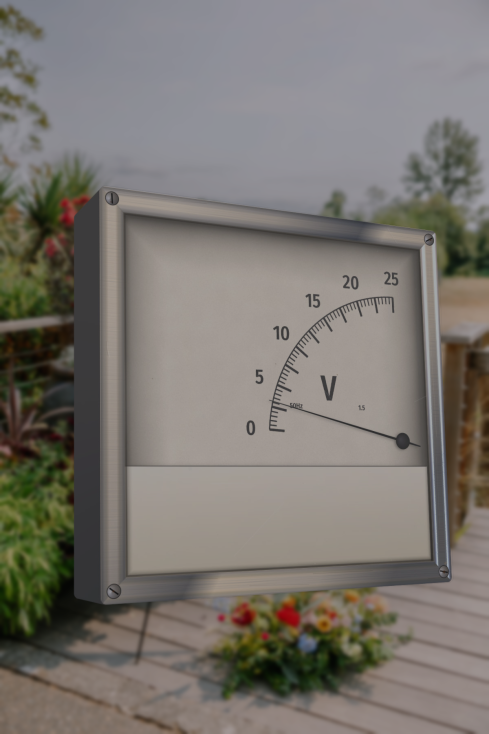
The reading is 3 V
